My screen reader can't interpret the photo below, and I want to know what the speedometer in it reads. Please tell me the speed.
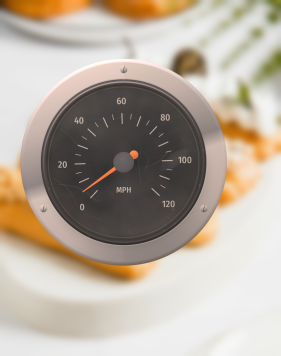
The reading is 5 mph
